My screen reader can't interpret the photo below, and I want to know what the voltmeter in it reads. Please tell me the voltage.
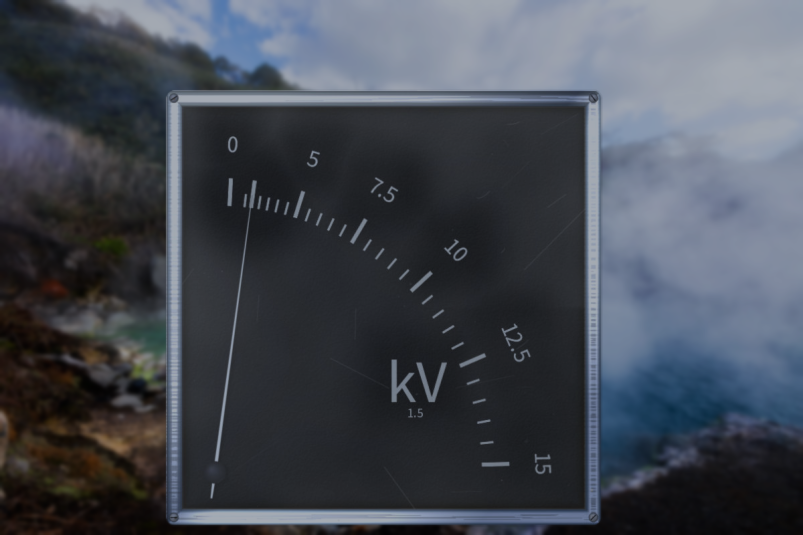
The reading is 2.5 kV
